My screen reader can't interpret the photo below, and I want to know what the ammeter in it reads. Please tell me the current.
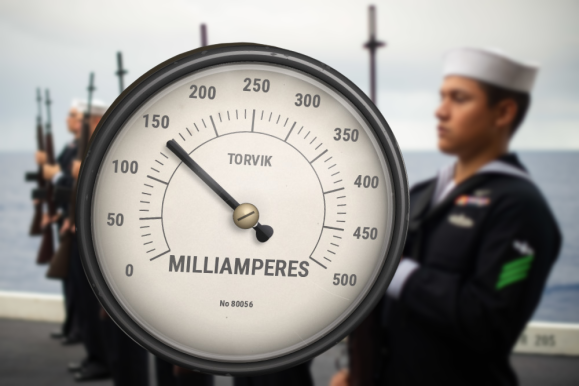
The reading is 145 mA
